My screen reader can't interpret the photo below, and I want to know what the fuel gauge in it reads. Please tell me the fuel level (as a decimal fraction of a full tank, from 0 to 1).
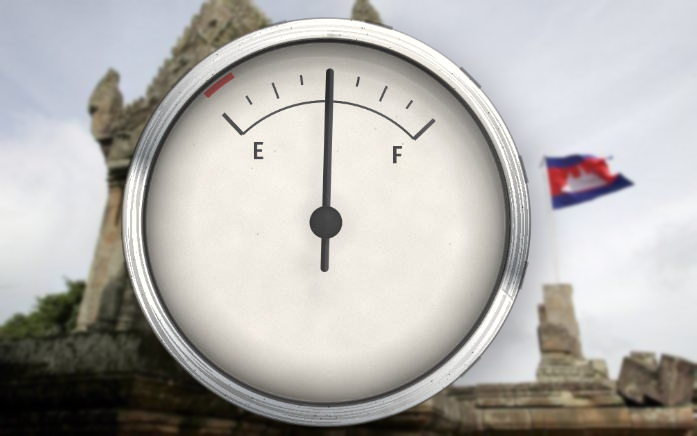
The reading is 0.5
